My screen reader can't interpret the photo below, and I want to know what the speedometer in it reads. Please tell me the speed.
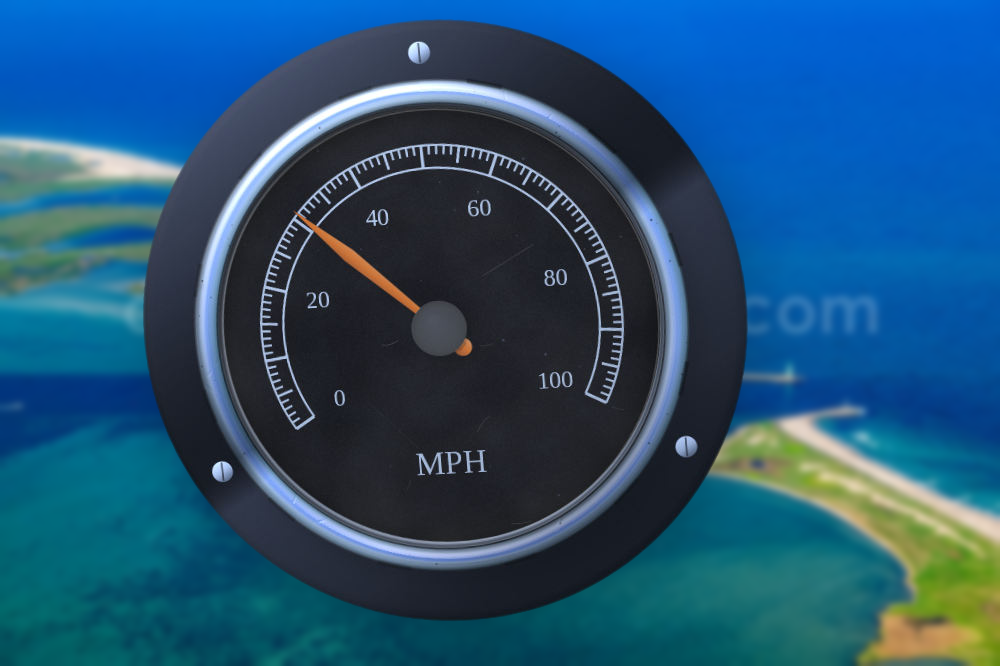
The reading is 31 mph
